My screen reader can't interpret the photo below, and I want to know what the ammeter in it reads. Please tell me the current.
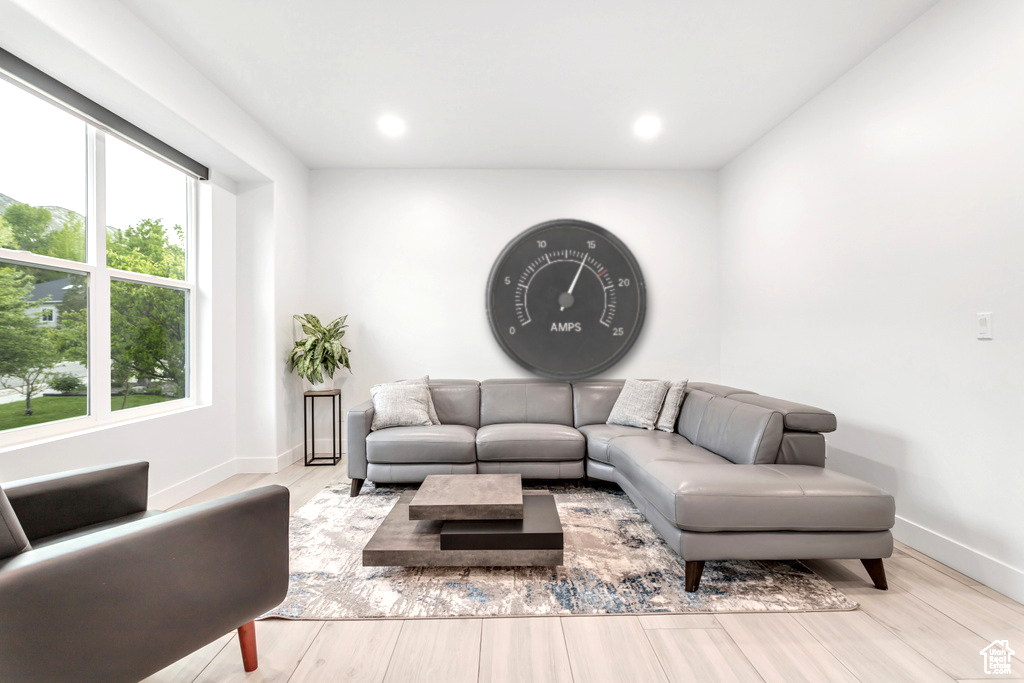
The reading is 15 A
